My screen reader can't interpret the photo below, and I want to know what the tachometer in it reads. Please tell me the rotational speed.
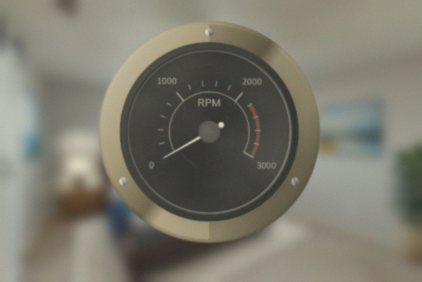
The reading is 0 rpm
